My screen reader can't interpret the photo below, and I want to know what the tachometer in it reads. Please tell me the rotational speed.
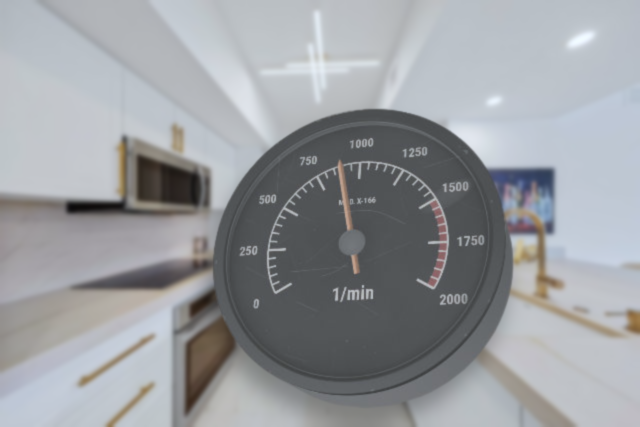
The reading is 900 rpm
